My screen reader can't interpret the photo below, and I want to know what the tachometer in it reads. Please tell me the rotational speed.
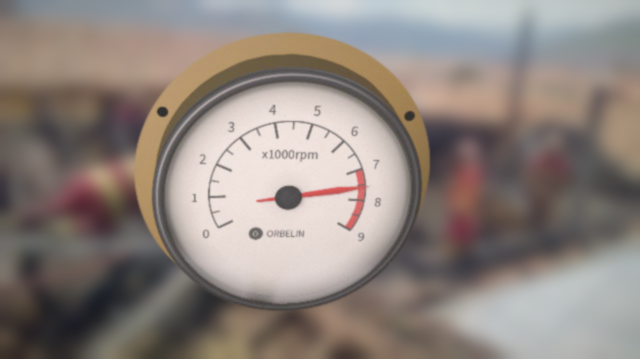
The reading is 7500 rpm
